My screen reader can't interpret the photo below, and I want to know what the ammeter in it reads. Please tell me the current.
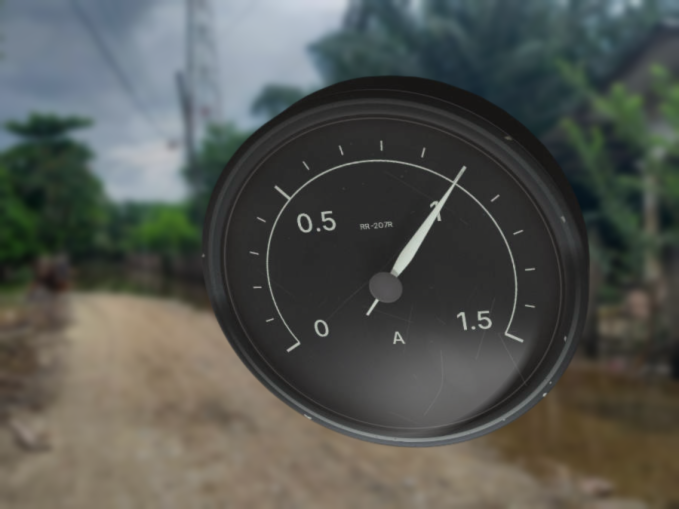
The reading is 1 A
